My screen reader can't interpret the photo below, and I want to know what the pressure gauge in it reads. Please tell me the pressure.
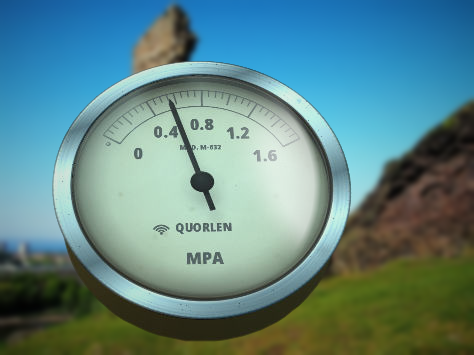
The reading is 0.55 MPa
